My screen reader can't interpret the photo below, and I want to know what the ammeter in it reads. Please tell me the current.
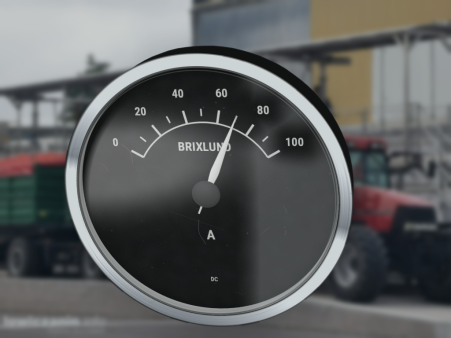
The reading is 70 A
